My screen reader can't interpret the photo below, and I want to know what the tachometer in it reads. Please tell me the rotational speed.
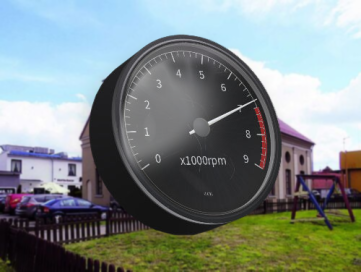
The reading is 7000 rpm
